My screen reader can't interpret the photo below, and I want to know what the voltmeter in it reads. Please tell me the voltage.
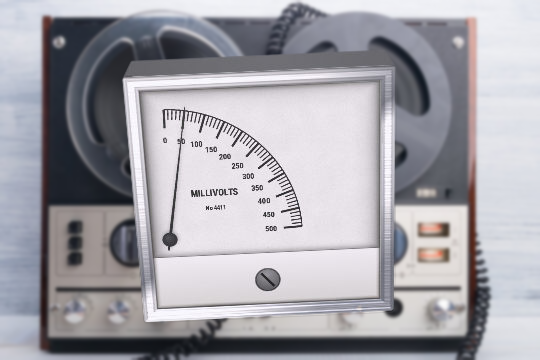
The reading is 50 mV
